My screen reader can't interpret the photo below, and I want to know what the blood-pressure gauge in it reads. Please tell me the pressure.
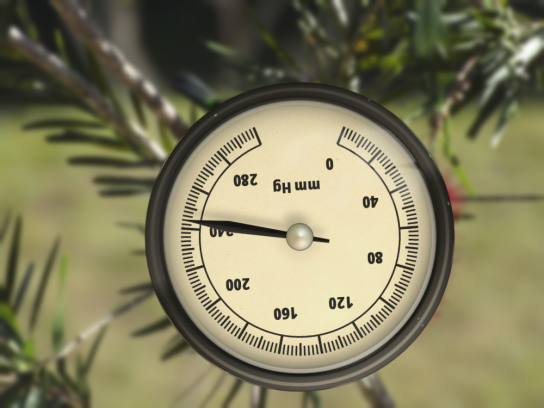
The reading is 244 mmHg
